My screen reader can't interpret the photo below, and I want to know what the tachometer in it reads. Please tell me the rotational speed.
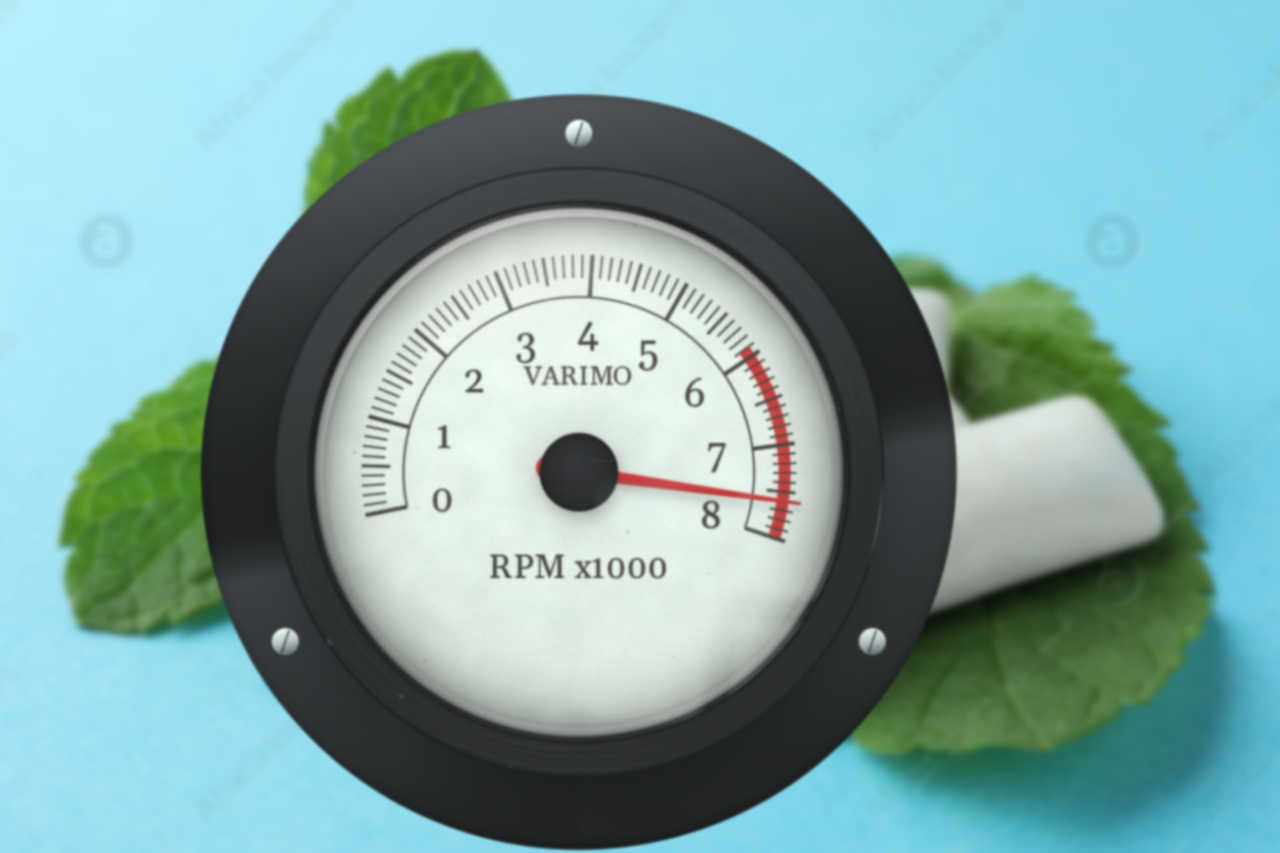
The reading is 7600 rpm
